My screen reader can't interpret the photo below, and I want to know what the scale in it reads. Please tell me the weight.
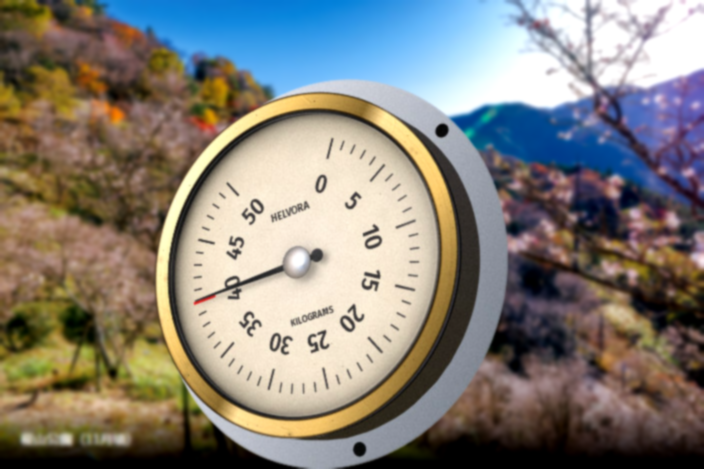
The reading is 40 kg
